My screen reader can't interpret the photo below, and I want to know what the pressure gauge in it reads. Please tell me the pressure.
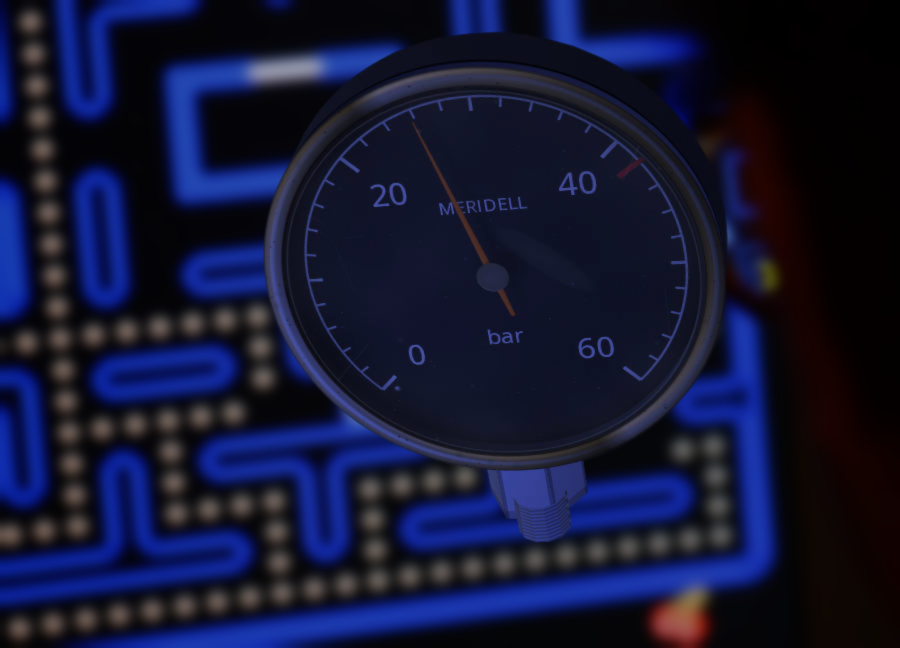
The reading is 26 bar
